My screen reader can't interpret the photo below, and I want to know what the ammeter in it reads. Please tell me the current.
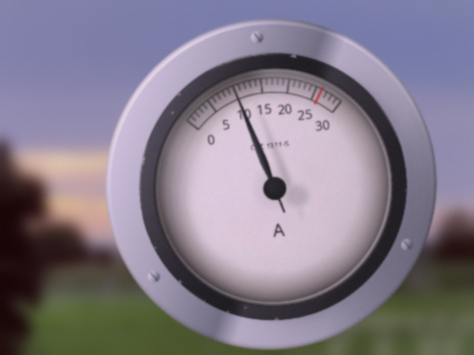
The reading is 10 A
